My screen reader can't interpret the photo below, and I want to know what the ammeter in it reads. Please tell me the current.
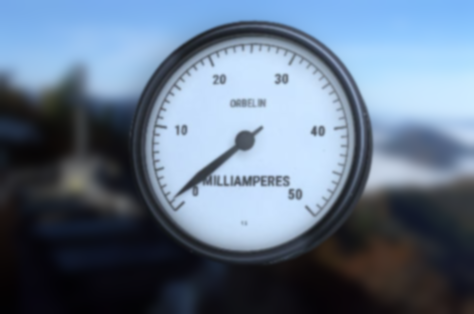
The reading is 1 mA
